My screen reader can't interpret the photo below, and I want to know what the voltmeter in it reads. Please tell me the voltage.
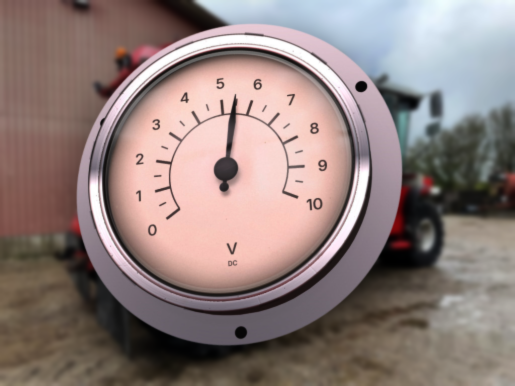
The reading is 5.5 V
